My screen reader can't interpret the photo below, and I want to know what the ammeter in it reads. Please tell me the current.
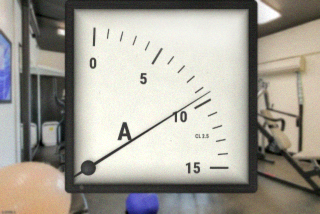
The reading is 9.5 A
